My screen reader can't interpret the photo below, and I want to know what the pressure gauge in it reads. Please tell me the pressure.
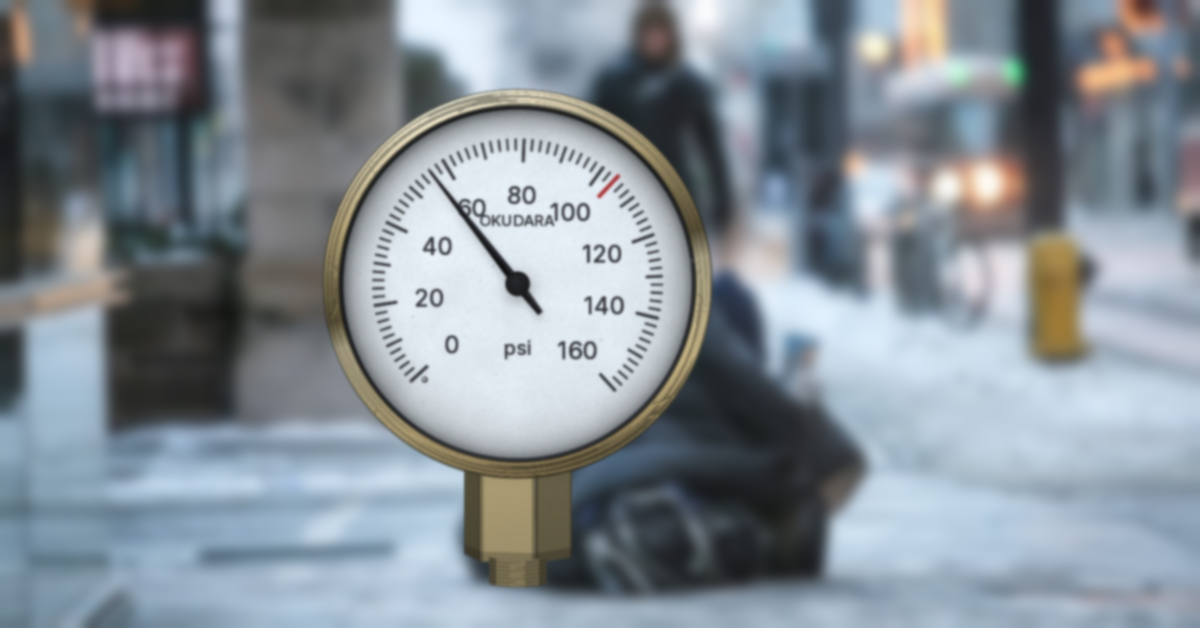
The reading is 56 psi
